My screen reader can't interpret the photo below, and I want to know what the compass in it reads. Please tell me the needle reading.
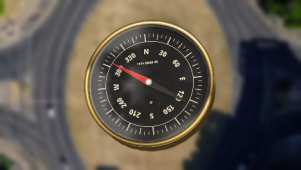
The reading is 305 °
